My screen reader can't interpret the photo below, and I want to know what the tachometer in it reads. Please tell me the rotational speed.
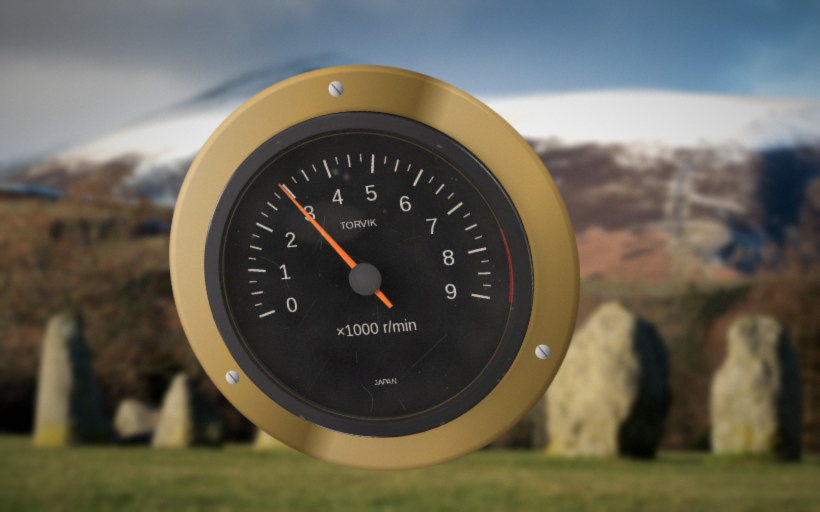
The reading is 3000 rpm
